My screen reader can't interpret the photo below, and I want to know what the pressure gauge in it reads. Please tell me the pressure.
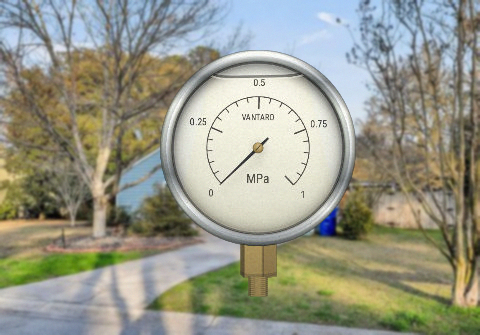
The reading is 0 MPa
